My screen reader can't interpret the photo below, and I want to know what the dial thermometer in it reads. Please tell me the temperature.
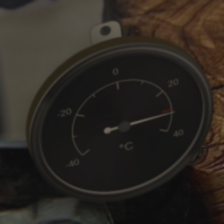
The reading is 30 °C
